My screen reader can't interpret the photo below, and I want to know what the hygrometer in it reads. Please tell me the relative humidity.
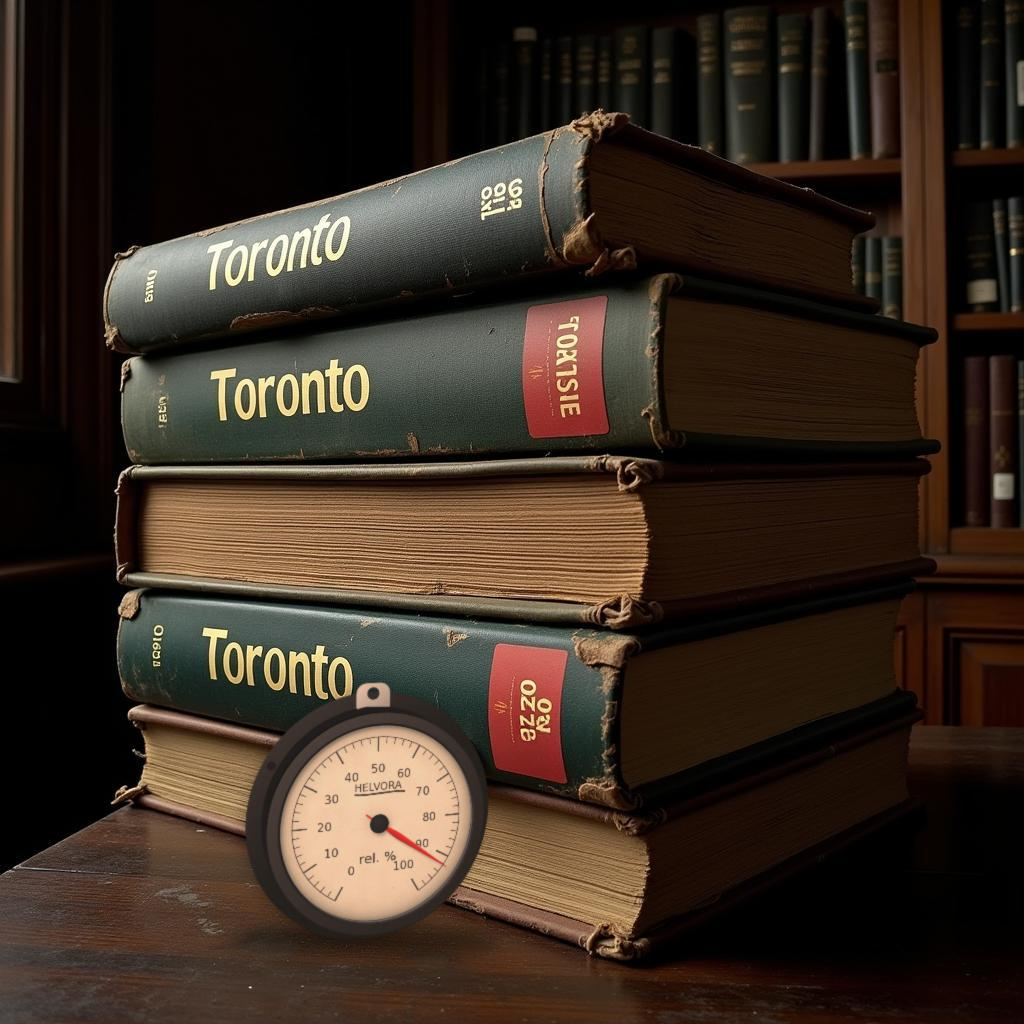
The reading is 92 %
